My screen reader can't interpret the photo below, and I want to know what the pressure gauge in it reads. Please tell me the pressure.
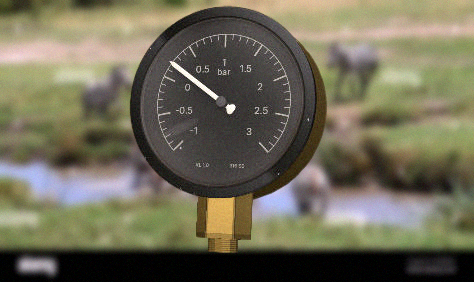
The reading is 0.2 bar
